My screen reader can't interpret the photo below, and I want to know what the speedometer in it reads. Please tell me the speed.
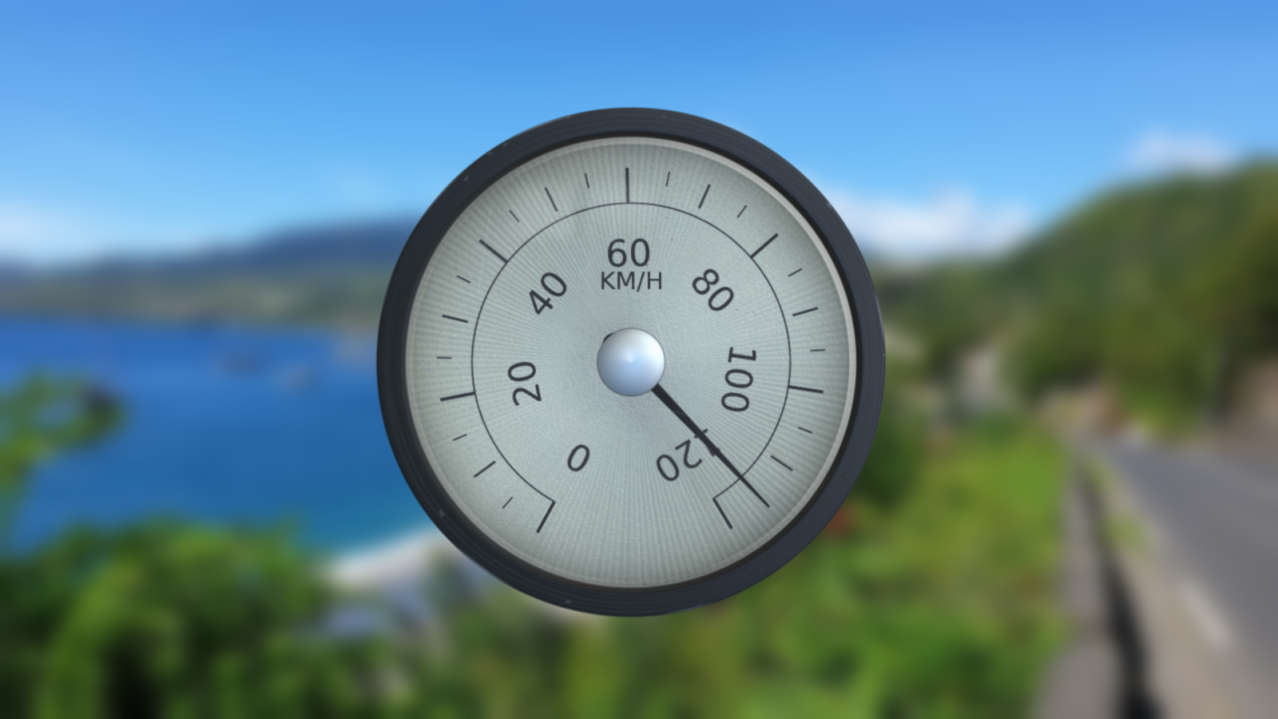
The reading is 115 km/h
